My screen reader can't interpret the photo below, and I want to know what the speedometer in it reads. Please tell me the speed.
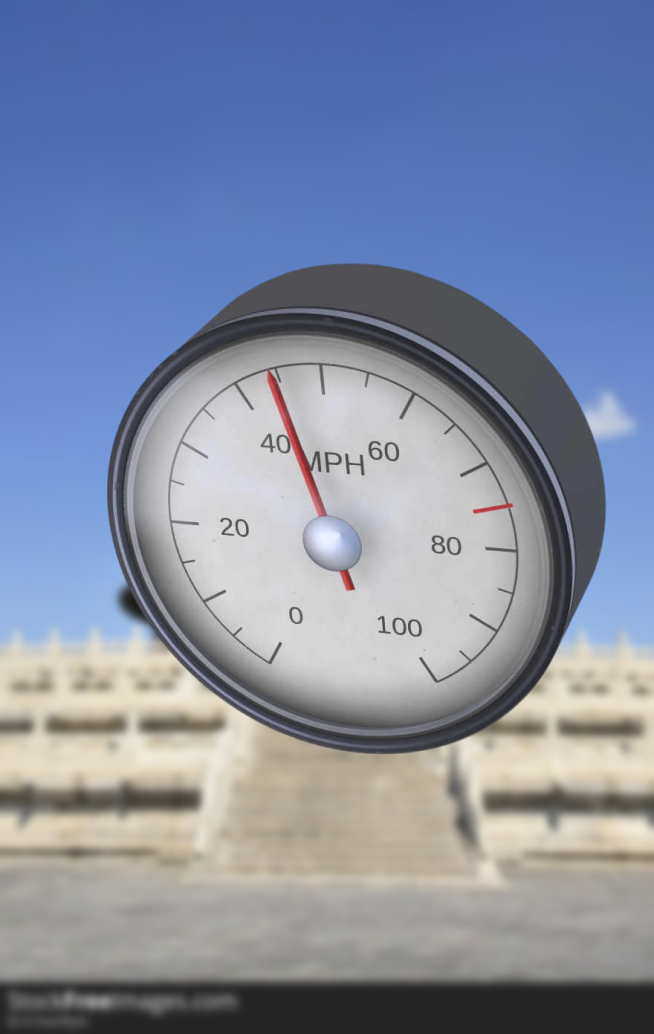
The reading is 45 mph
